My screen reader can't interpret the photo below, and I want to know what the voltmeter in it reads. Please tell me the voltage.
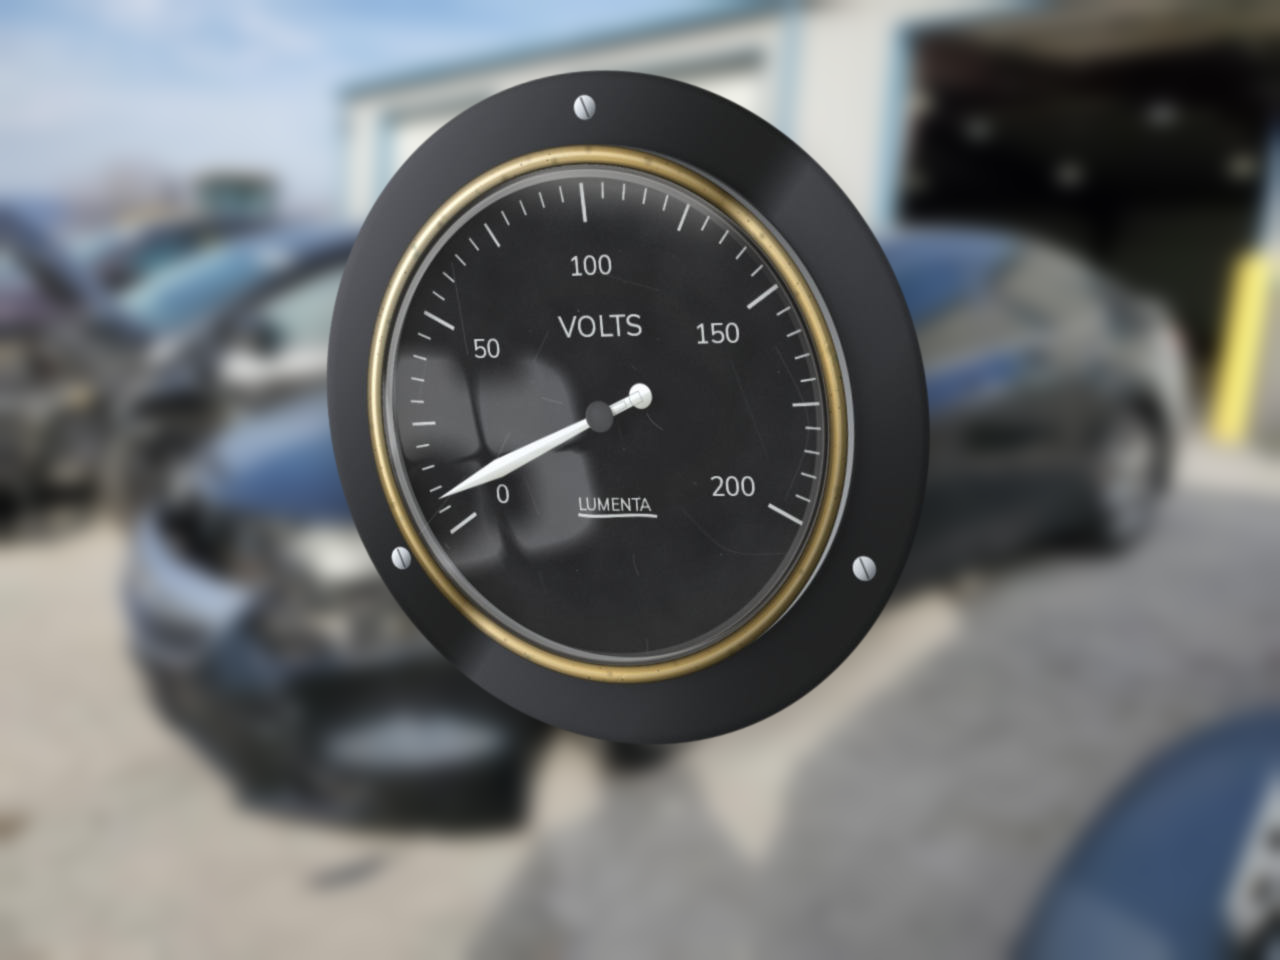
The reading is 7.5 V
